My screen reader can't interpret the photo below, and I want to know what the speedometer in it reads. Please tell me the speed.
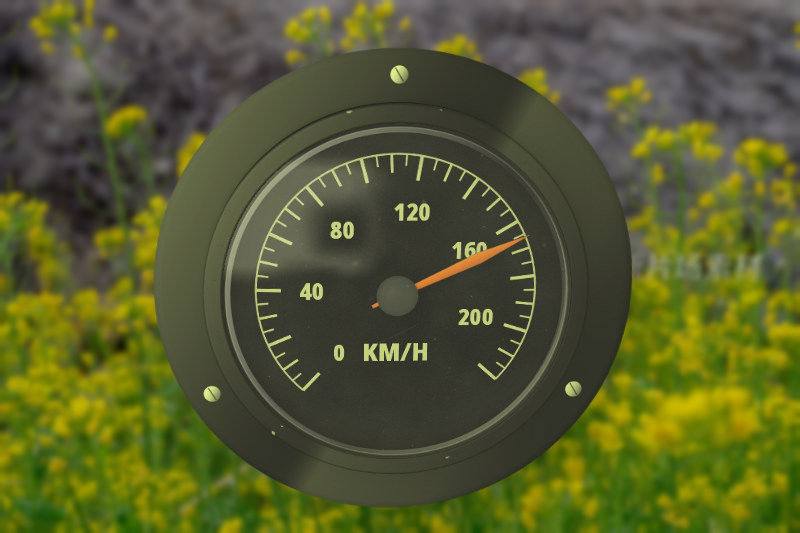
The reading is 165 km/h
